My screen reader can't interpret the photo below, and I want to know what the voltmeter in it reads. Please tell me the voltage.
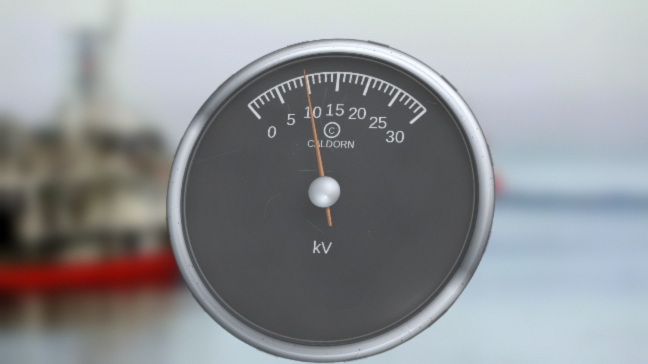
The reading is 10 kV
